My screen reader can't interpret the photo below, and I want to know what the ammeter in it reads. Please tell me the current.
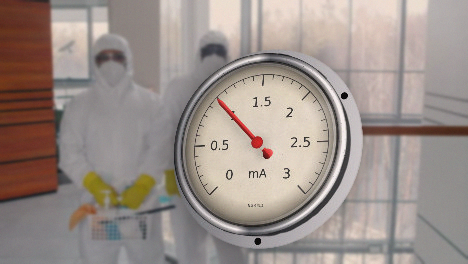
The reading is 1 mA
